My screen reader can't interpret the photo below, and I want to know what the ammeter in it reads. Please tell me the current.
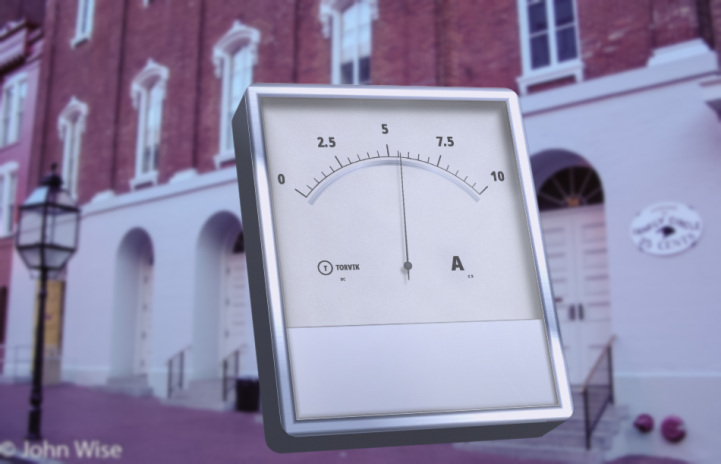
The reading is 5.5 A
